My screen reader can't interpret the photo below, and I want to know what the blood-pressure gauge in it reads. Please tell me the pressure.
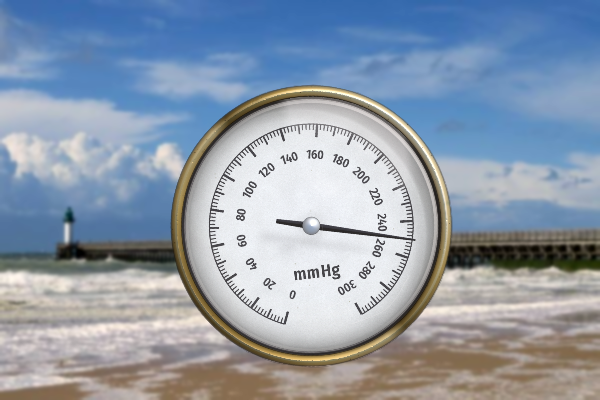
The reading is 250 mmHg
